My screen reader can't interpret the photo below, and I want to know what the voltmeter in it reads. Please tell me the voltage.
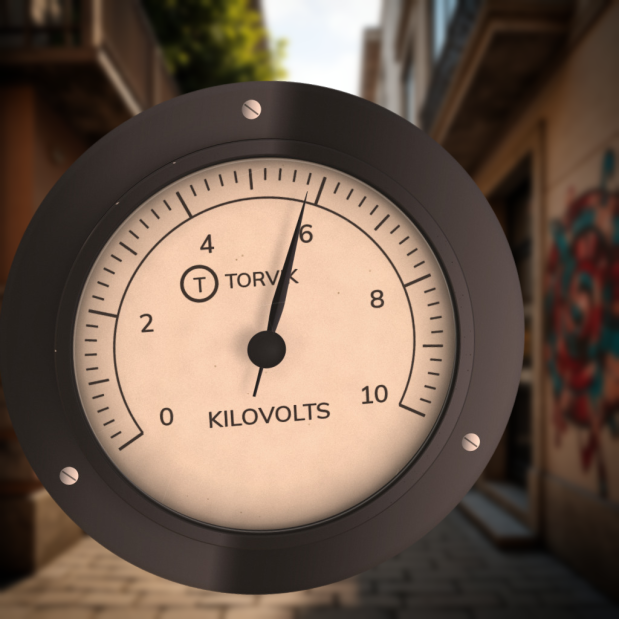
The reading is 5.8 kV
